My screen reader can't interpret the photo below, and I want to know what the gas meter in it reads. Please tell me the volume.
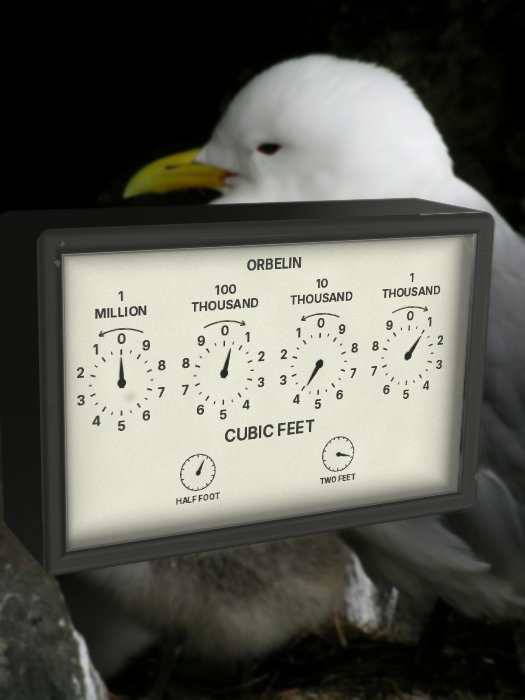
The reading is 4100 ft³
